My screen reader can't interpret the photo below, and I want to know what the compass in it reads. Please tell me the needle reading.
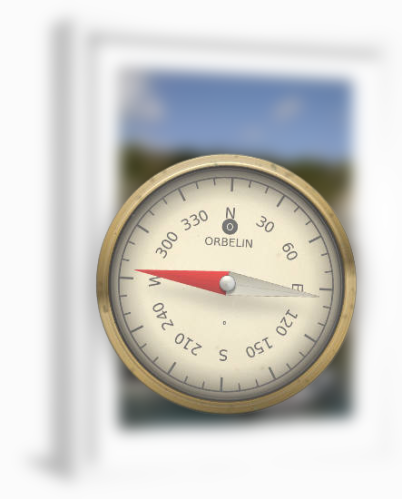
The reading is 275 °
